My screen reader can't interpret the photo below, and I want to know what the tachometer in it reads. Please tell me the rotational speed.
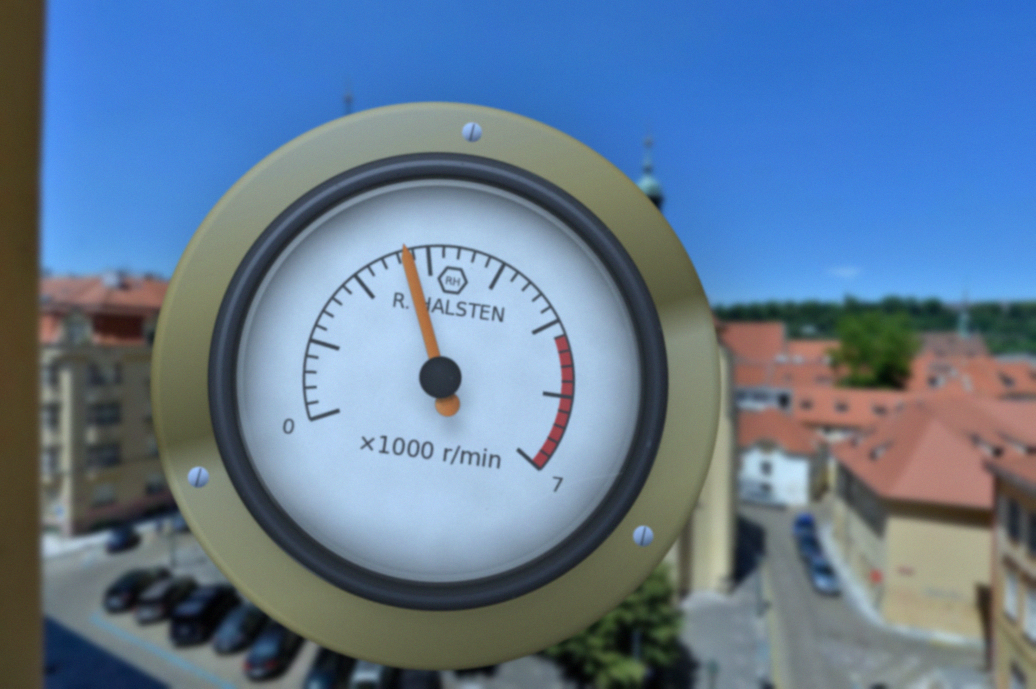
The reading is 2700 rpm
